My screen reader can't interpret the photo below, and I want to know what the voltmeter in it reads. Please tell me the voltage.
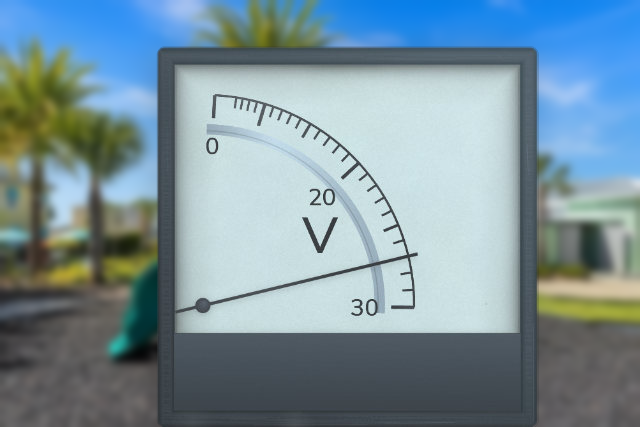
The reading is 27 V
